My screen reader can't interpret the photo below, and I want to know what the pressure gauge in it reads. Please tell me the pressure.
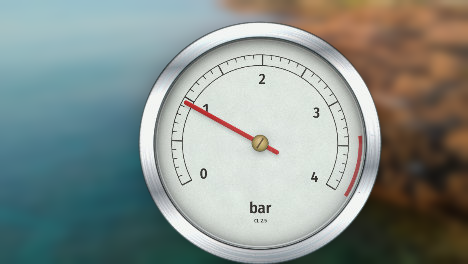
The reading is 0.95 bar
